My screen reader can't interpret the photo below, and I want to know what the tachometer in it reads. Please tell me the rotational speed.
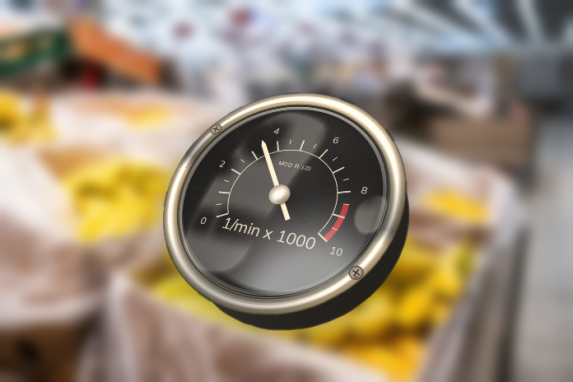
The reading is 3500 rpm
